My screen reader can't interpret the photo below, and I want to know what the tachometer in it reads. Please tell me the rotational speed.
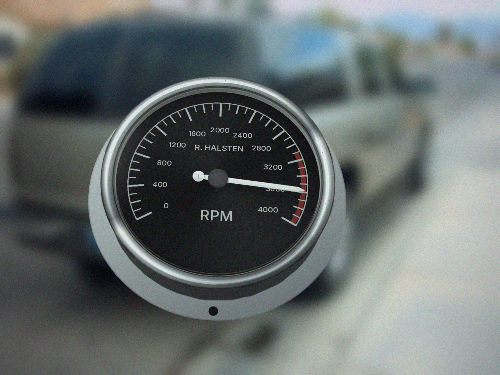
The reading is 3600 rpm
